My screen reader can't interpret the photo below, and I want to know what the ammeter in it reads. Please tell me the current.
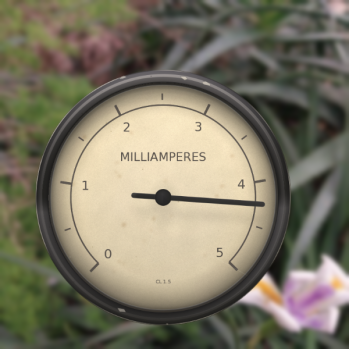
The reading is 4.25 mA
